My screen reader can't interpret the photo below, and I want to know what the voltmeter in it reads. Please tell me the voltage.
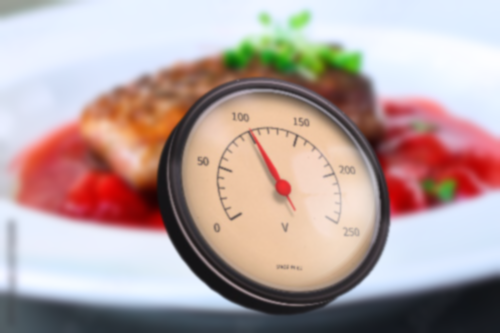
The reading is 100 V
